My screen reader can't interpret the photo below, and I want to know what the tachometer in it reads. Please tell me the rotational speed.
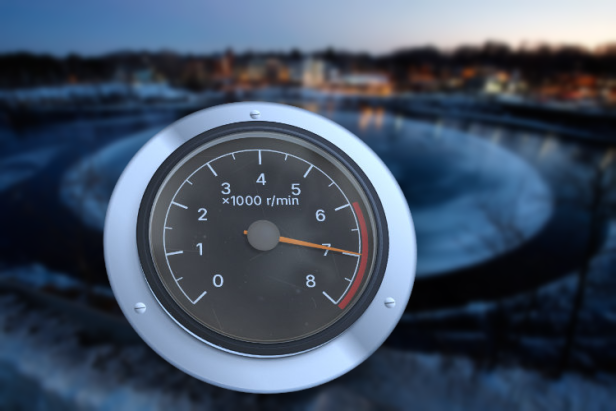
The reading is 7000 rpm
